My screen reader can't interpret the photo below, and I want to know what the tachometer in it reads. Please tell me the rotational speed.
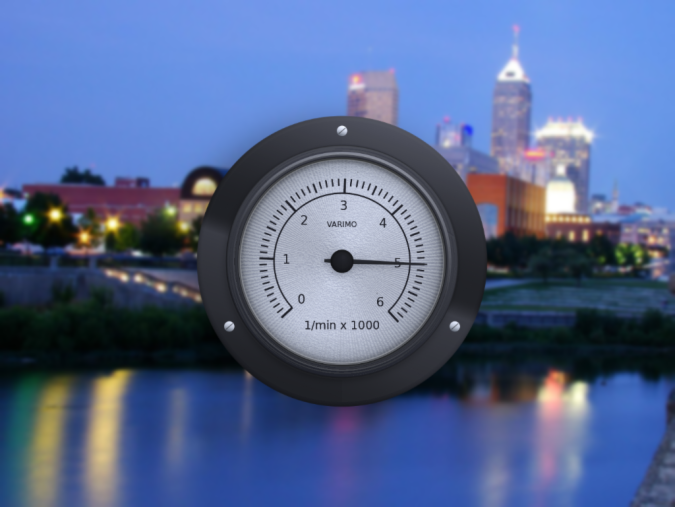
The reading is 5000 rpm
